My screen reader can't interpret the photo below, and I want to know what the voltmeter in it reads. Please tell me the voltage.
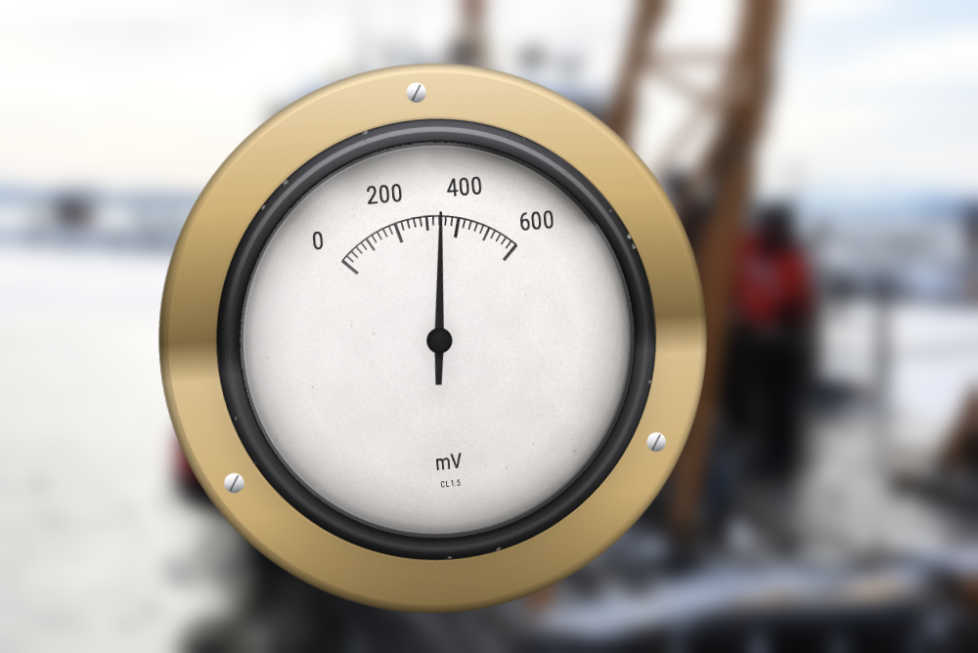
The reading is 340 mV
